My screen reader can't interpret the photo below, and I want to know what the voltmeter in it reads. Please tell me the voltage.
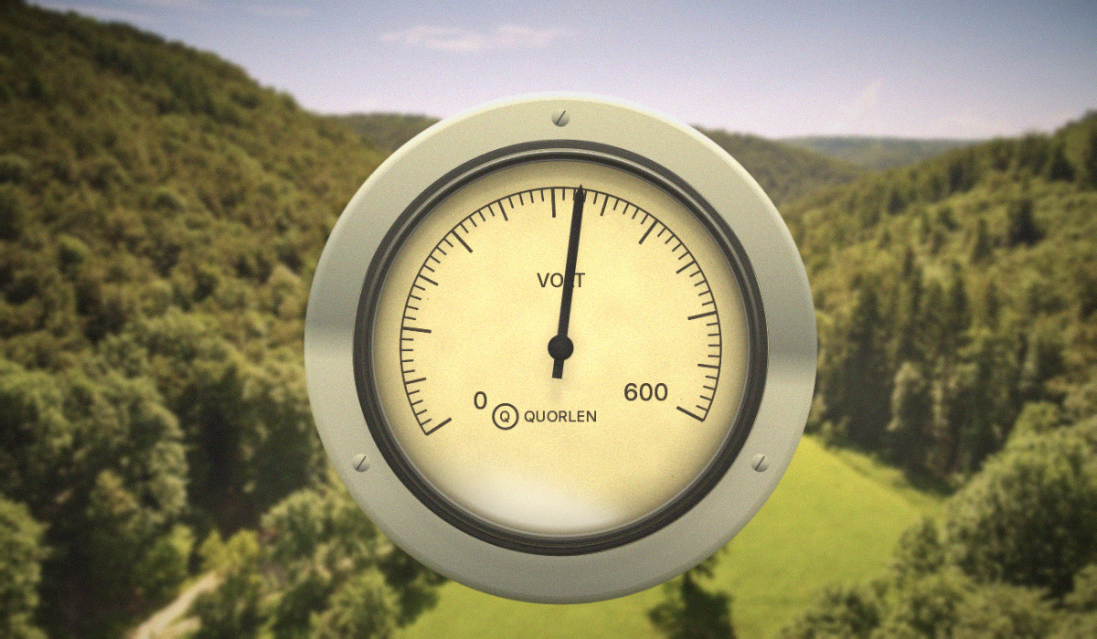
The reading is 325 V
